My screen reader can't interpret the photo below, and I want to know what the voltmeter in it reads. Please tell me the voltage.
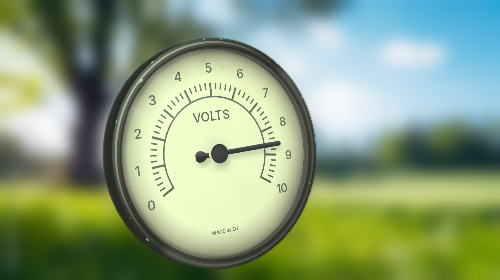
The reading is 8.6 V
